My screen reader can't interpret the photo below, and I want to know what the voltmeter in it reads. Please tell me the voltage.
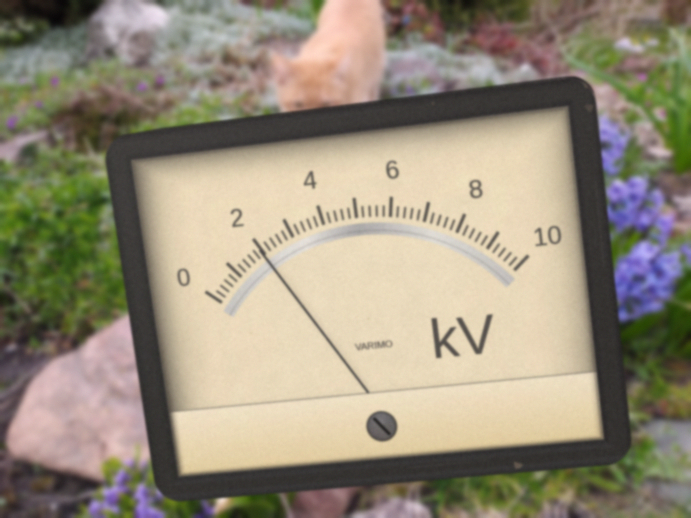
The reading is 2 kV
